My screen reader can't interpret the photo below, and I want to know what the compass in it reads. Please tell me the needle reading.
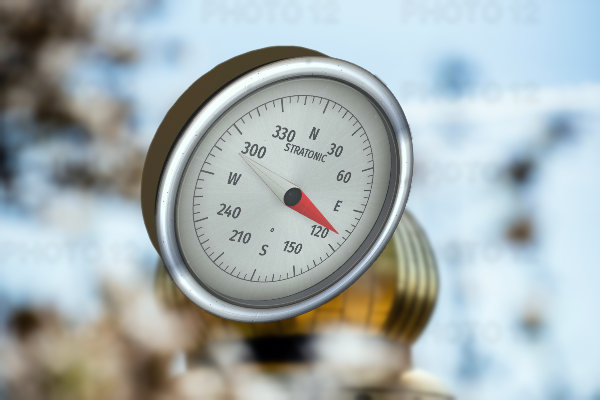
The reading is 110 °
